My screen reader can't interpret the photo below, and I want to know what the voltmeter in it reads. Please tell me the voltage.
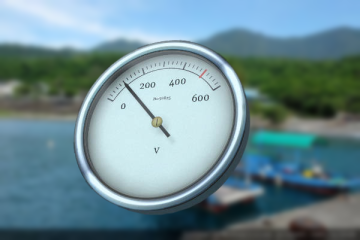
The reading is 100 V
